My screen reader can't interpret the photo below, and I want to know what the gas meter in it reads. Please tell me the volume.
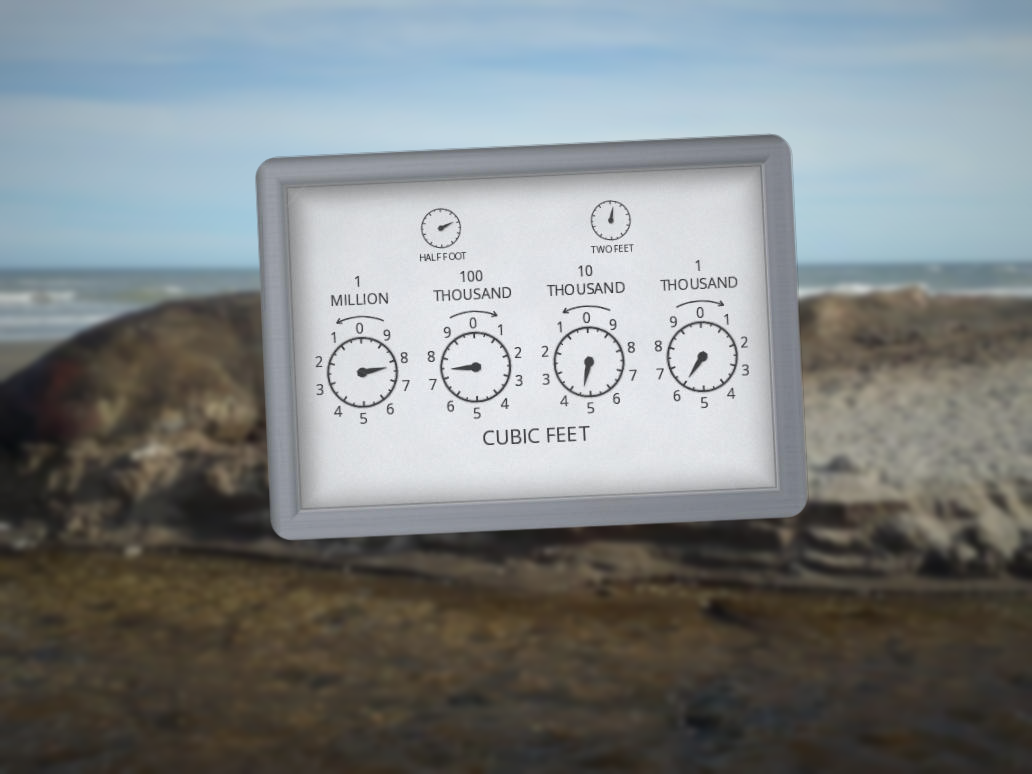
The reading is 774600 ft³
